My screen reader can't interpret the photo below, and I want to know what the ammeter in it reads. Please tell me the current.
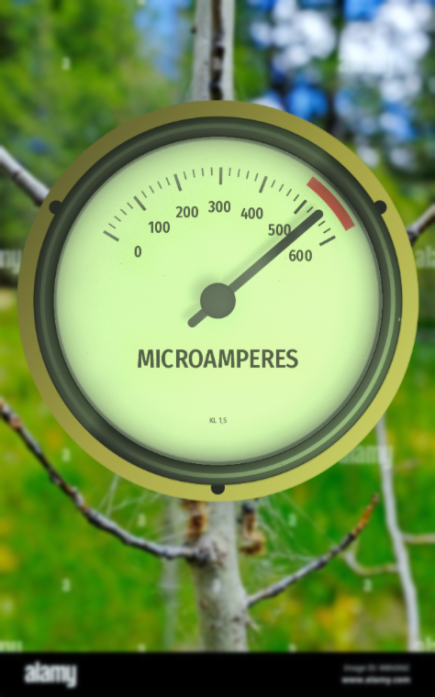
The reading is 540 µA
